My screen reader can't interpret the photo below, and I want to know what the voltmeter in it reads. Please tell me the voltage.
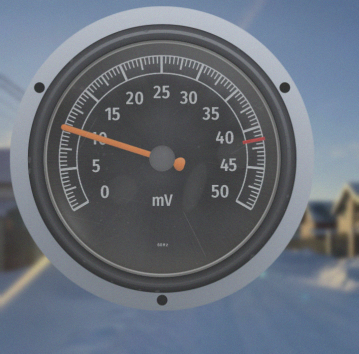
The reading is 10 mV
